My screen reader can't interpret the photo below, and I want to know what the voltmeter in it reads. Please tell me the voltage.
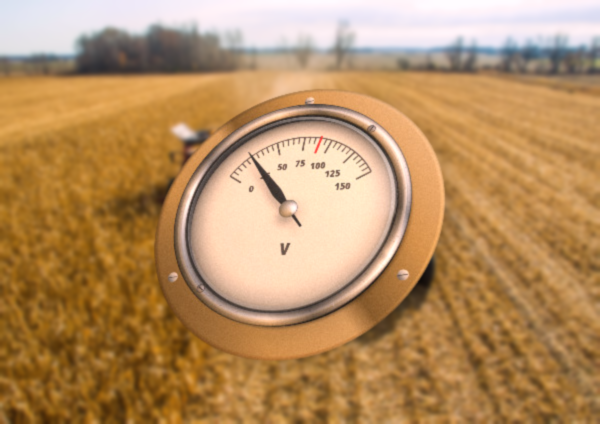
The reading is 25 V
